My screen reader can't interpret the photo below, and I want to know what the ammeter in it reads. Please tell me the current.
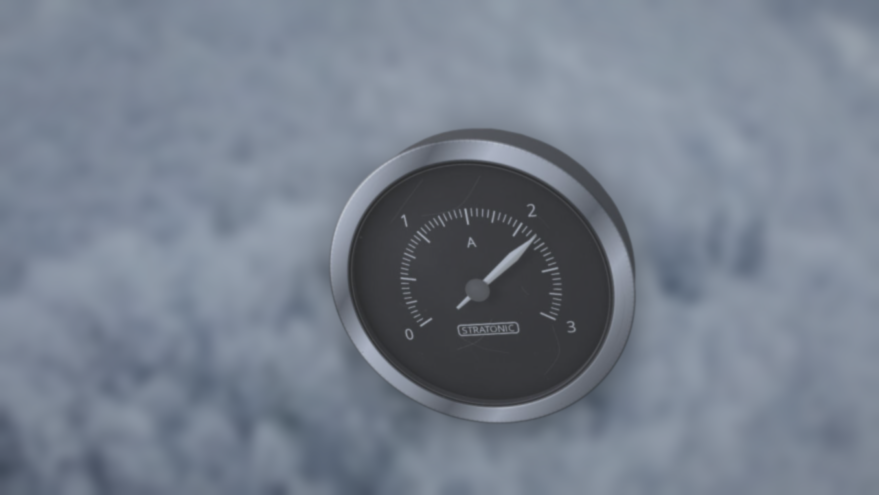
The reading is 2.15 A
